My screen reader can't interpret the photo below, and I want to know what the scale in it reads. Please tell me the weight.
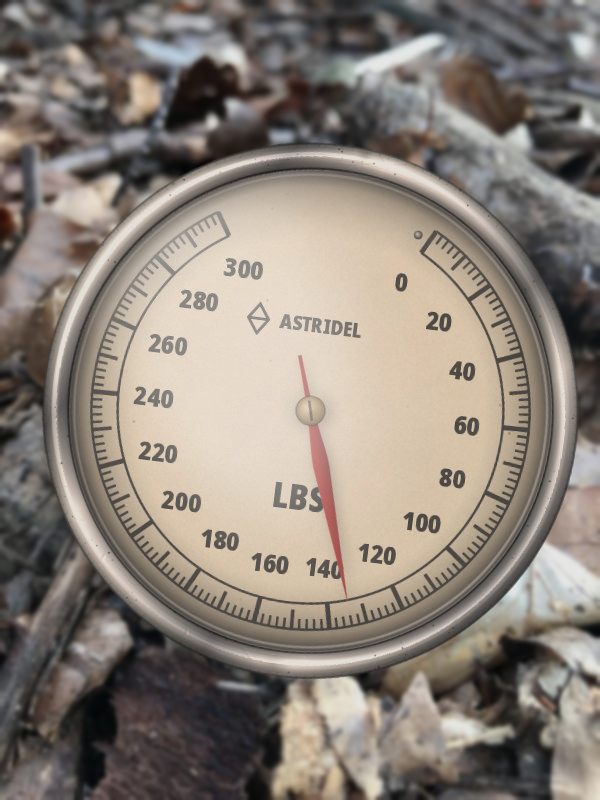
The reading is 134 lb
